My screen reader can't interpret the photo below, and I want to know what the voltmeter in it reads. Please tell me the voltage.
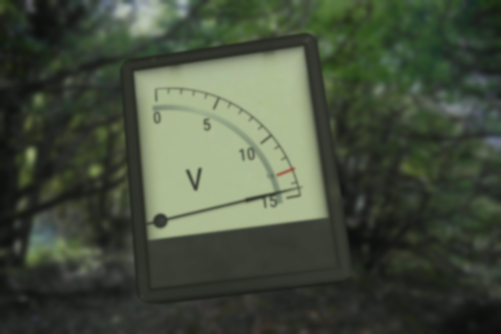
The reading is 14.5 V
